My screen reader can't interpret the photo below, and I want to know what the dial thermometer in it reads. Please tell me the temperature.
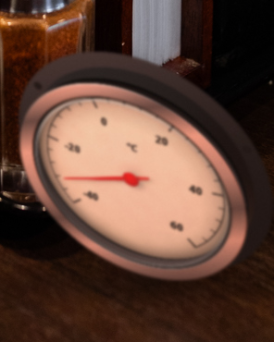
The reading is -32 °C
